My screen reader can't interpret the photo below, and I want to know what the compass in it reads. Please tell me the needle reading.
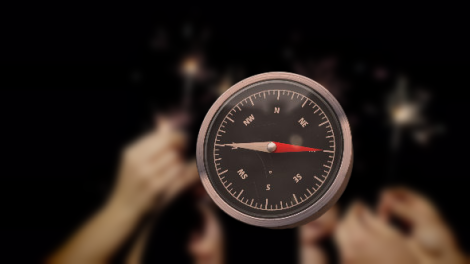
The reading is 90 °
